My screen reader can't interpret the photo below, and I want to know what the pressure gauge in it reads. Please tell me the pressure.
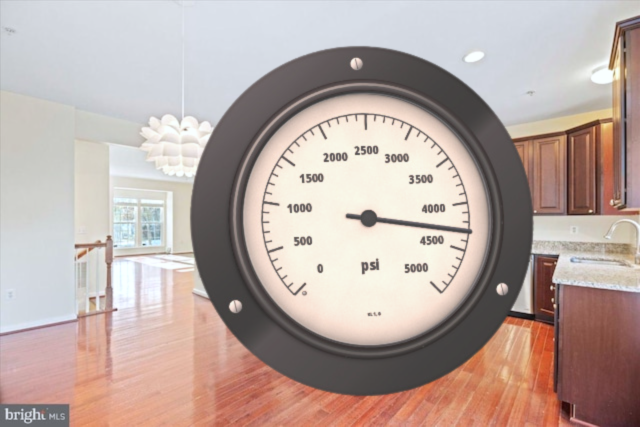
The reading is 4300 psi
